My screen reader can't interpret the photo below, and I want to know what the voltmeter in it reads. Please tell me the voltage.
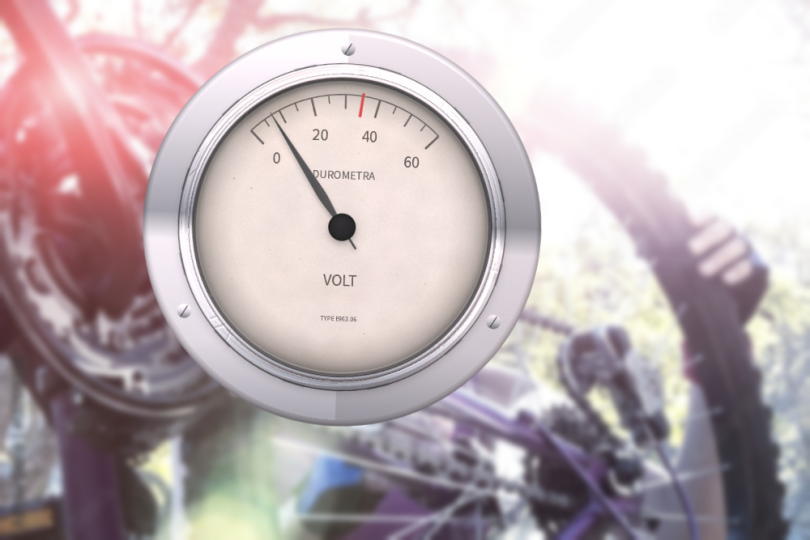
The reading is 7.5 V
